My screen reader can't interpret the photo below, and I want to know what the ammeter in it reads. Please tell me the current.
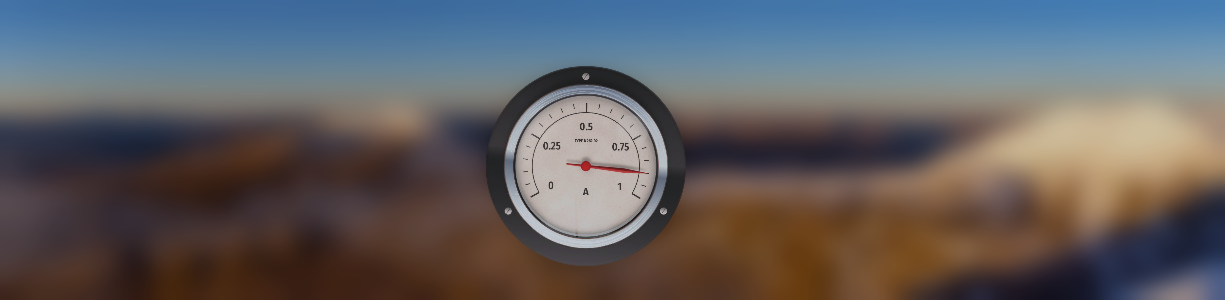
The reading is 0.9 A
